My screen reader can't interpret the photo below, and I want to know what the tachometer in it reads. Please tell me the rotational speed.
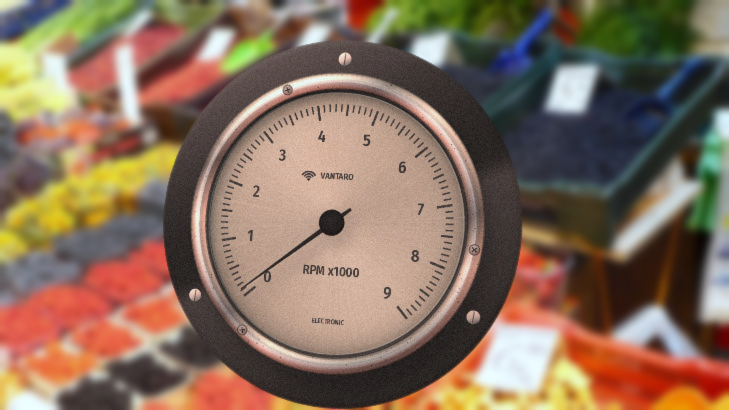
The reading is 100 rpm
